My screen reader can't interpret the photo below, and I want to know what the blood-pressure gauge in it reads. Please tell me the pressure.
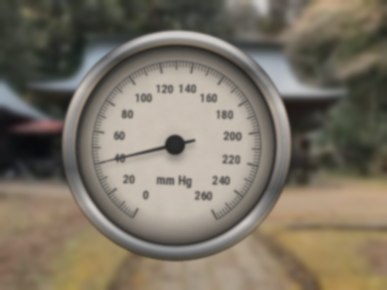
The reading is 40 mmHg
